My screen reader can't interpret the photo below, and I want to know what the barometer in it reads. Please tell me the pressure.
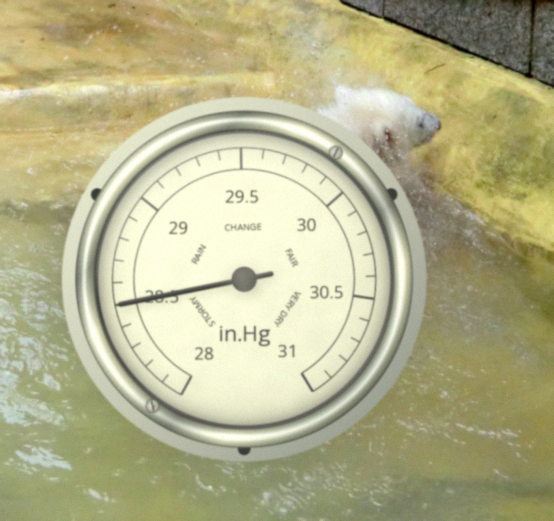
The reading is 28.5 inHg
